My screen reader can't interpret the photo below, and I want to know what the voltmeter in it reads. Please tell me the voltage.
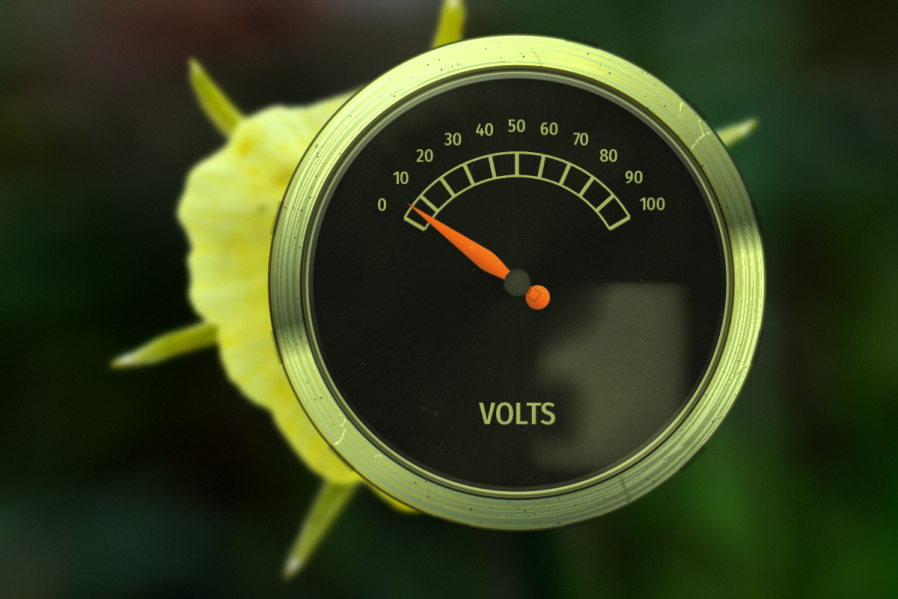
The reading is 5 V
